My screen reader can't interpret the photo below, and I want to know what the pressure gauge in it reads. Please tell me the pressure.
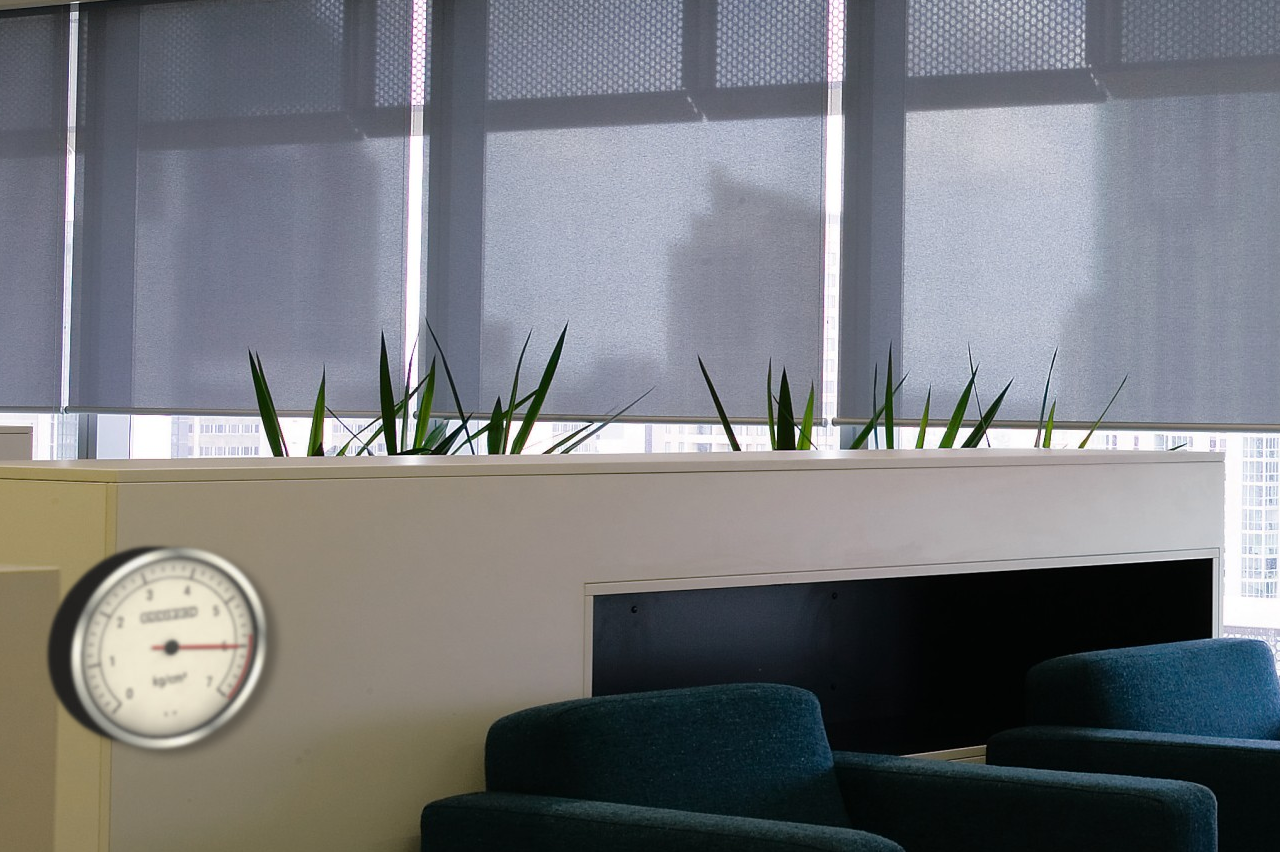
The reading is 6 kg/cm²
